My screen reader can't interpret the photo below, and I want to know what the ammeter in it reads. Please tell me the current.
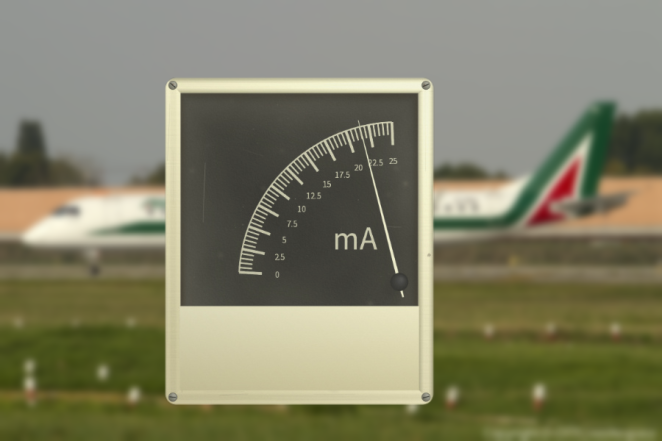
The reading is 21.5 mA
